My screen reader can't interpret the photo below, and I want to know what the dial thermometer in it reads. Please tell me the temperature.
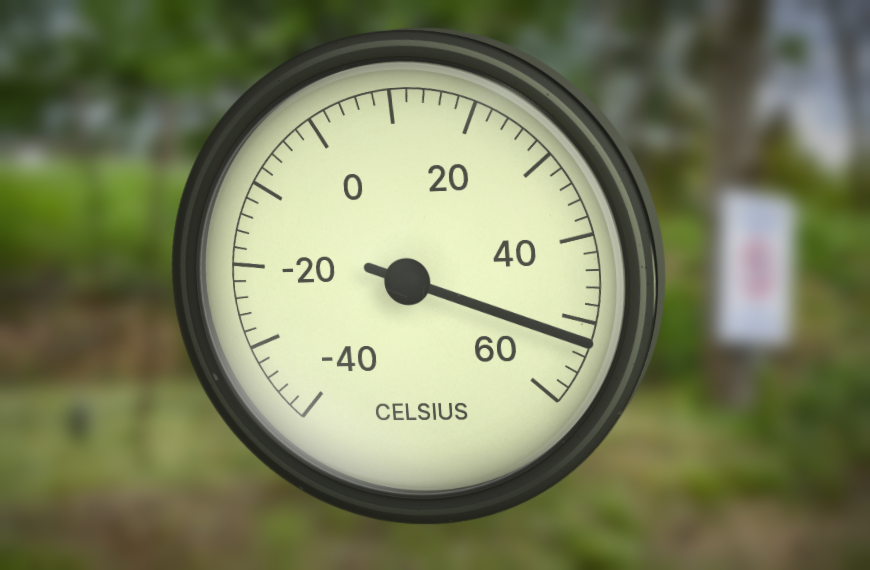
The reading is 52 °C
